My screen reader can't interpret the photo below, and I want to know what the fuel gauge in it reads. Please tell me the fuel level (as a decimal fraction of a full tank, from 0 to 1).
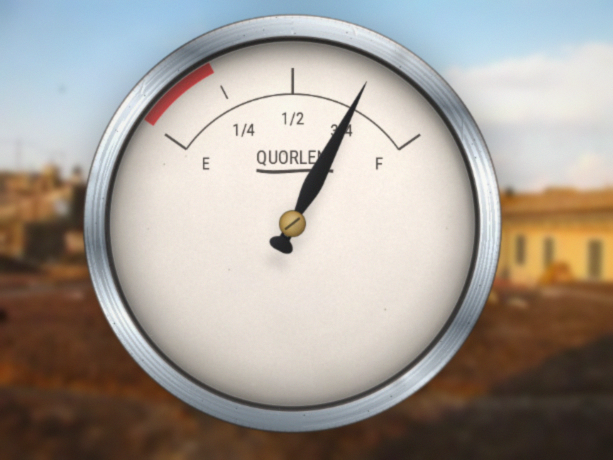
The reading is 0.75
